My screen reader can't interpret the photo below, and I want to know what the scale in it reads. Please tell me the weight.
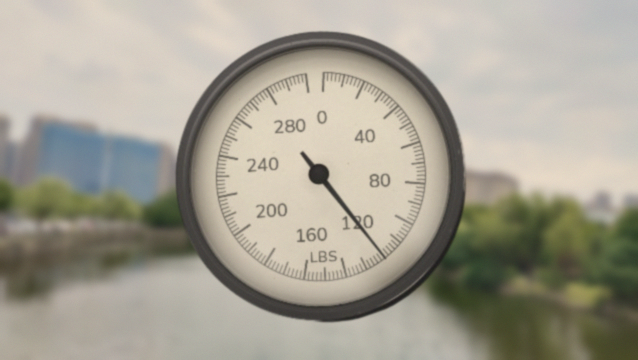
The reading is 120 lb
